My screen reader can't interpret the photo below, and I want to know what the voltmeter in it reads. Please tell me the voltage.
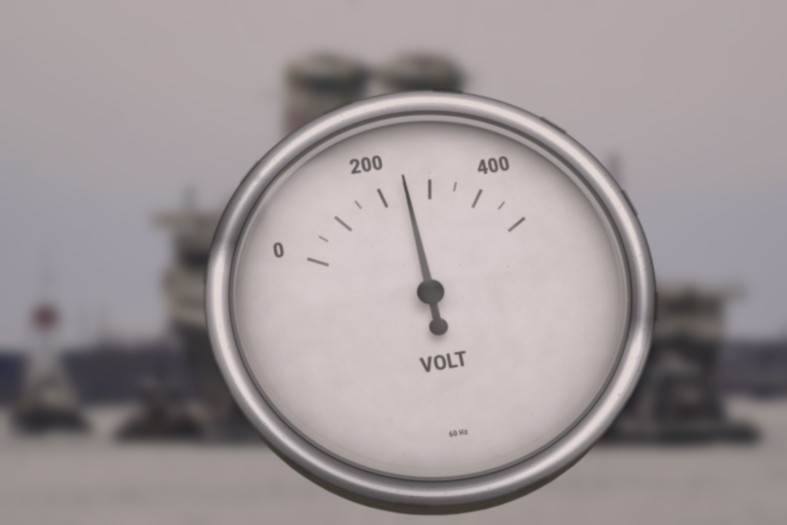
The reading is 250 V
